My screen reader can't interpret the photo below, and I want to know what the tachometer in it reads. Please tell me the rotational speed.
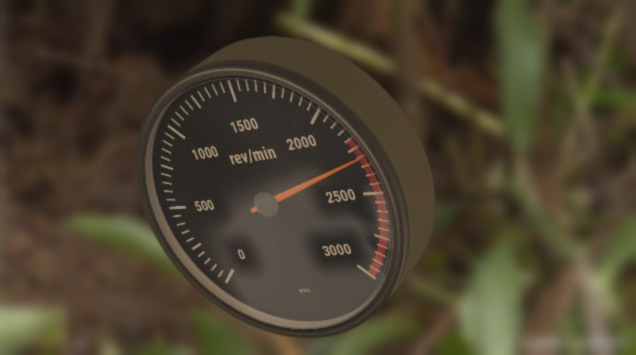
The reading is 2300 rpm
